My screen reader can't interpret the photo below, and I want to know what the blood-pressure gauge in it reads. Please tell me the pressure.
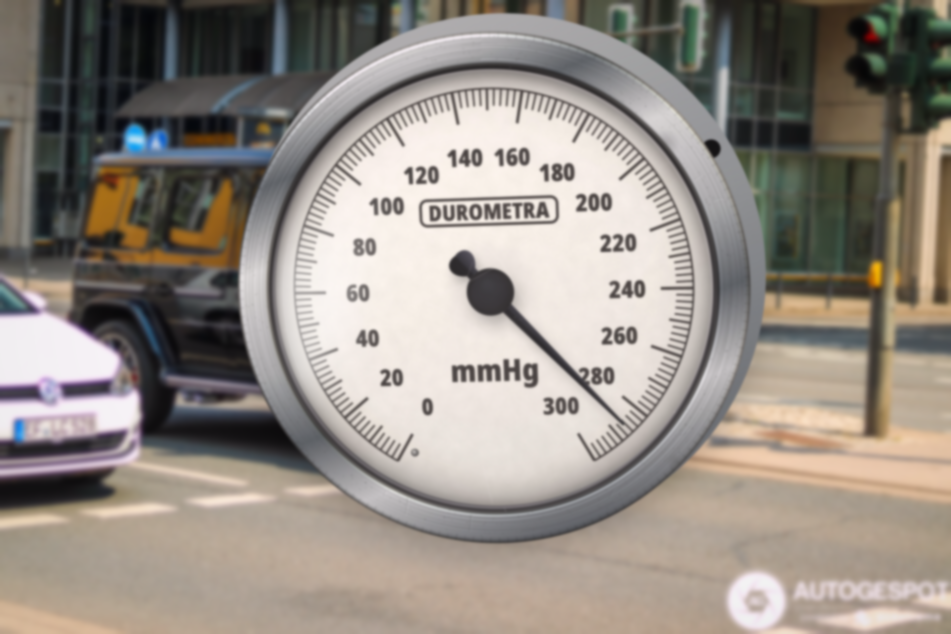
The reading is 286 mmHg
